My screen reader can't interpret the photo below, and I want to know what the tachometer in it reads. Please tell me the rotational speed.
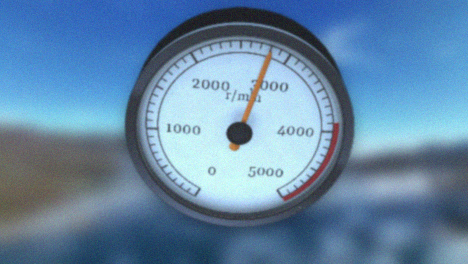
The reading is 2800 rpm
